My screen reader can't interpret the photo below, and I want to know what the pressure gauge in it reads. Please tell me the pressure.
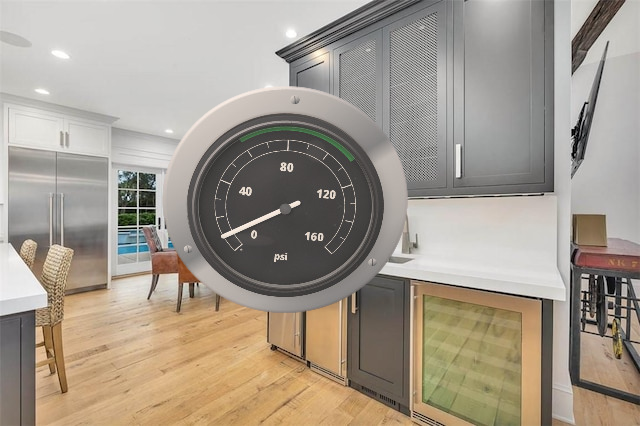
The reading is 10 psi
